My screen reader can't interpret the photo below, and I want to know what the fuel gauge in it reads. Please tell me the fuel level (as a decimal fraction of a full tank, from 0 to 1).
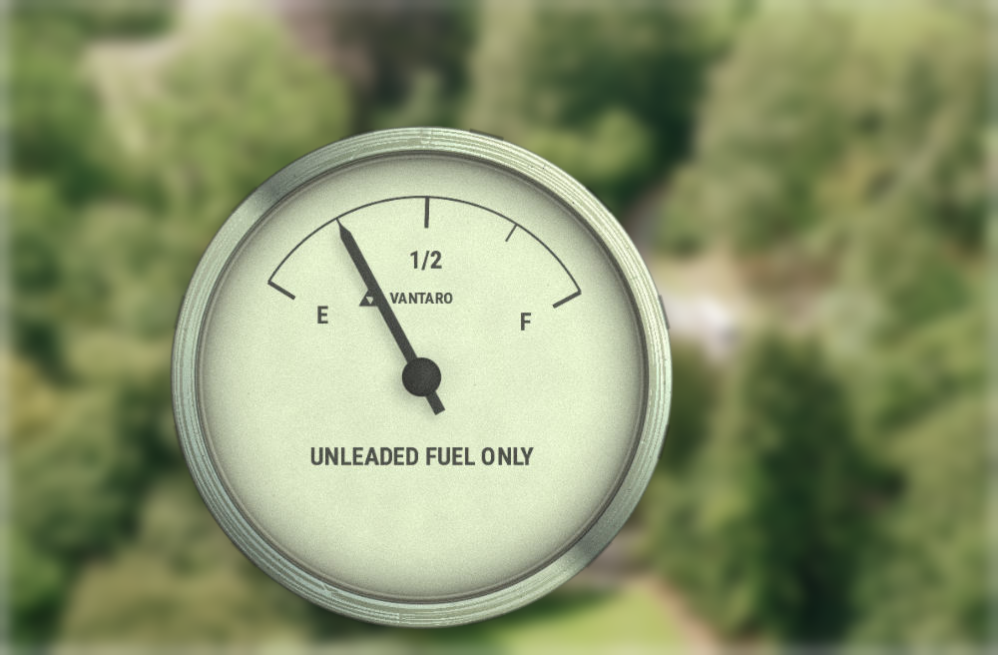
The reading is 0.25
